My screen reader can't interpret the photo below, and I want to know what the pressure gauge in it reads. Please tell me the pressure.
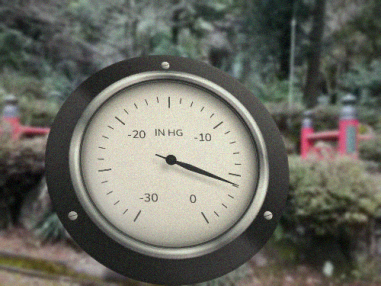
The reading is -4 inHg
